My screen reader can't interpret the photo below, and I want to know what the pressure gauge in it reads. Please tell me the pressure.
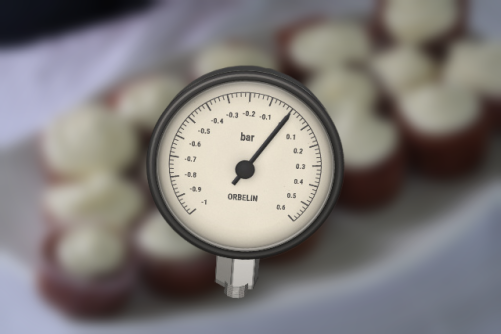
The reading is 0 bar
